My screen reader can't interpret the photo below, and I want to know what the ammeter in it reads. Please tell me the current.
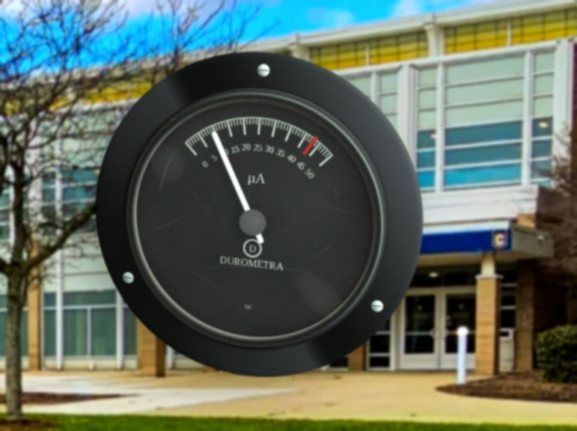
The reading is 10 µA
